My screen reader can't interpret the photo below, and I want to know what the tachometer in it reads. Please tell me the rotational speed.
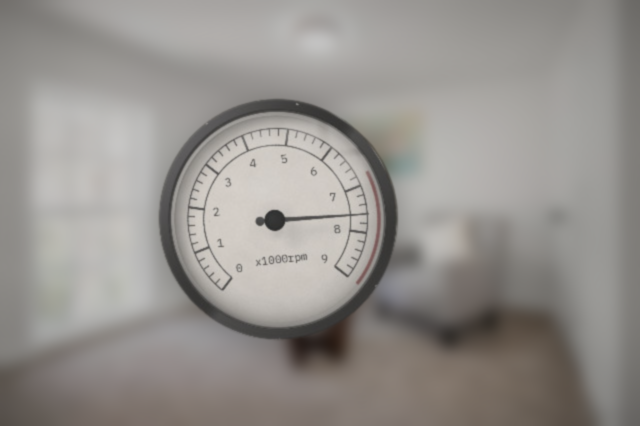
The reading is 7600 rpm
